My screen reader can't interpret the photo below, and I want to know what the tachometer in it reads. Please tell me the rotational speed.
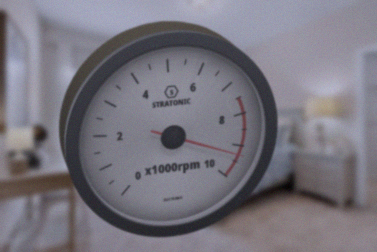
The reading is 9250 rpm
